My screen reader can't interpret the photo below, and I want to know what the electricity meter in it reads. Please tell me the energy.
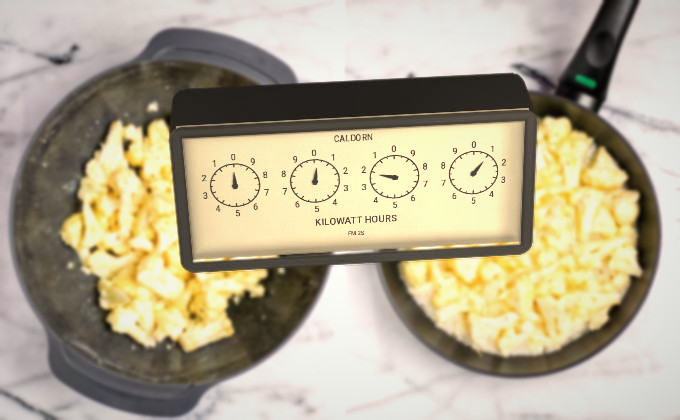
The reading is 21 kWh
